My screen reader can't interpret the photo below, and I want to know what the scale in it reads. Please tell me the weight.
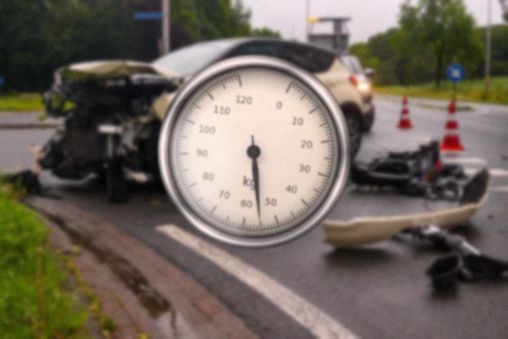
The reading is 55 kg
